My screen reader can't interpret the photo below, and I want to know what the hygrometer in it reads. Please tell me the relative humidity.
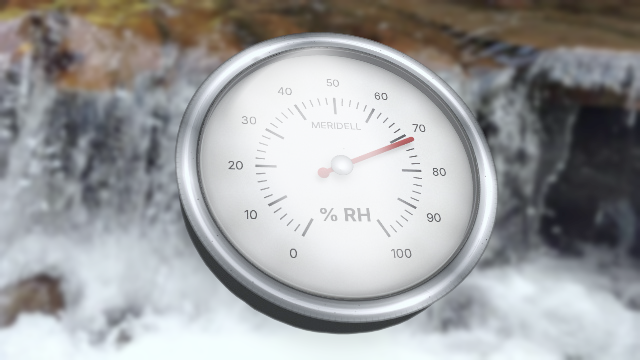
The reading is 72 %
